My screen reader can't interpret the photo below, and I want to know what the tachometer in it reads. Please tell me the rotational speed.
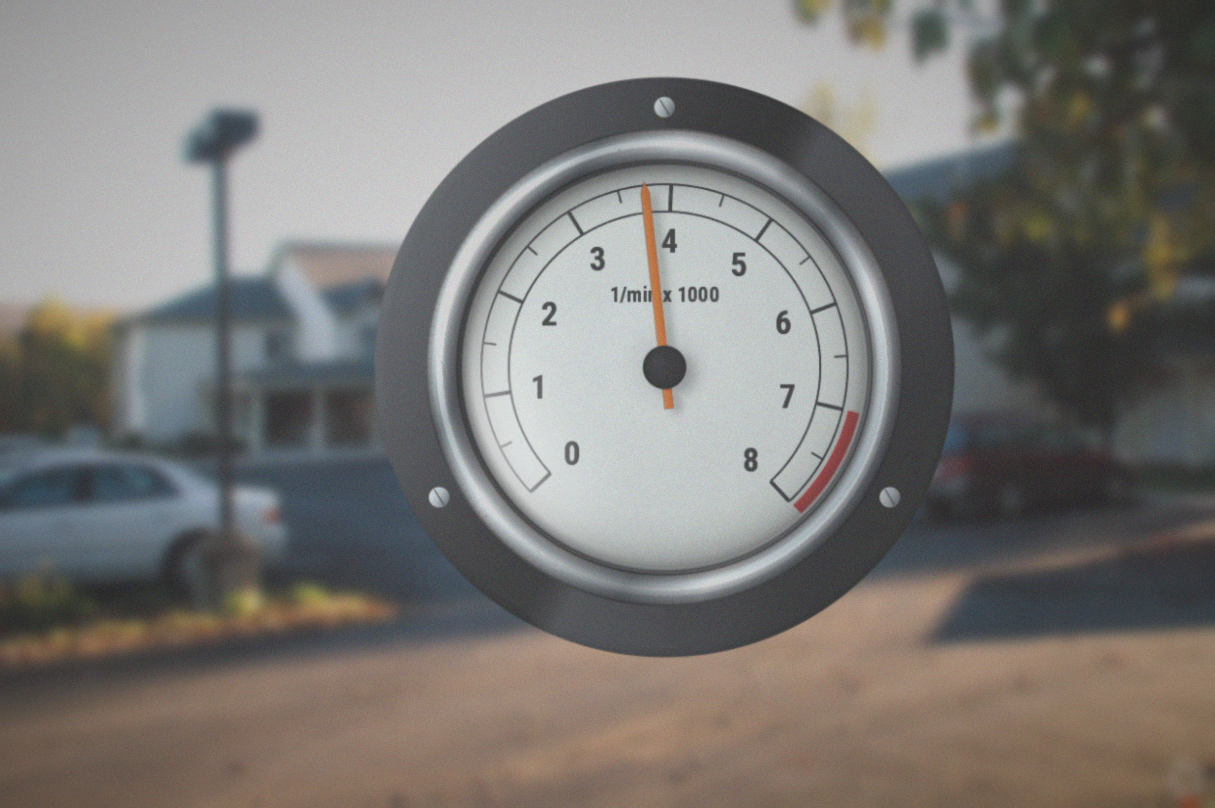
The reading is 3750 rpm
